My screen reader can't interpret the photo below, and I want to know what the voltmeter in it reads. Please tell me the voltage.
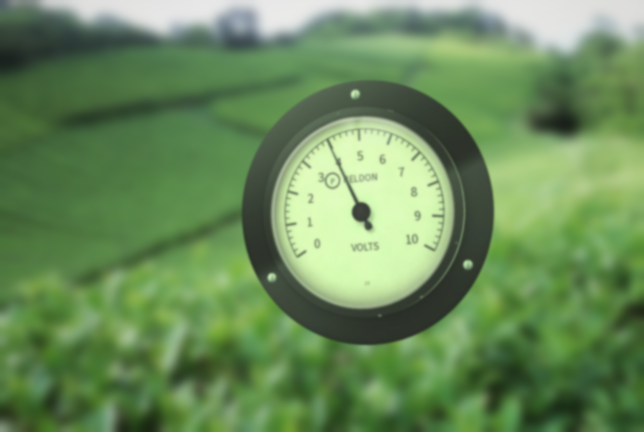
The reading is 4 V
